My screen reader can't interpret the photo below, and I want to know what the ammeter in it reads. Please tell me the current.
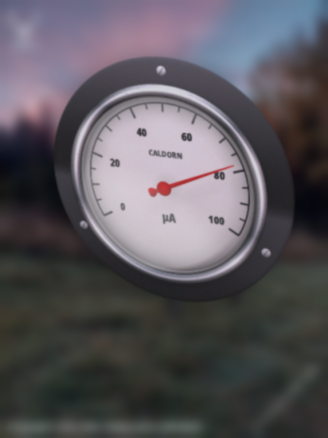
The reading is 77.5 µA
